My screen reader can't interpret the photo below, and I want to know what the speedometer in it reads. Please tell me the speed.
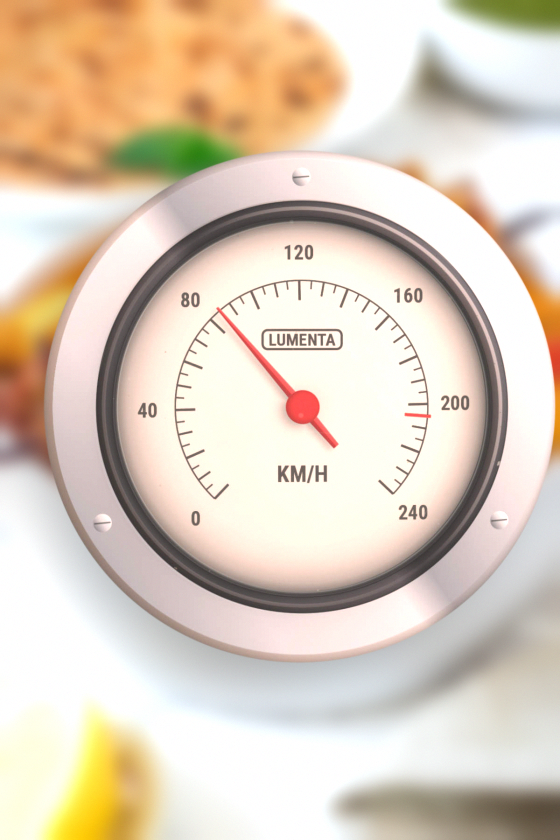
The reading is 85 km/h
